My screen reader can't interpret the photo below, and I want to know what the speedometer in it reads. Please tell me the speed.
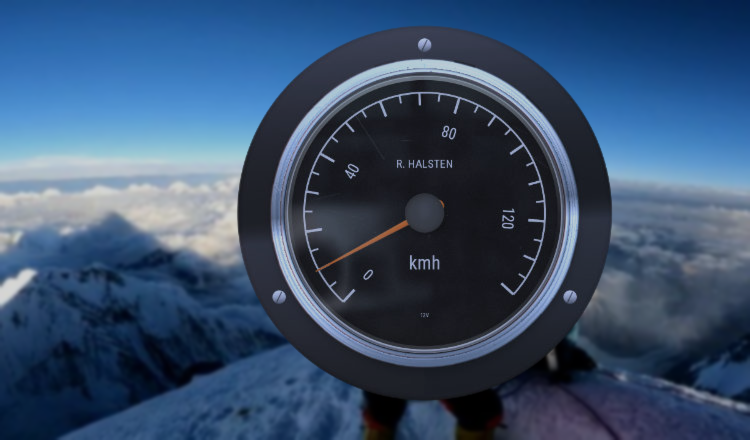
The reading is 10 km/h
